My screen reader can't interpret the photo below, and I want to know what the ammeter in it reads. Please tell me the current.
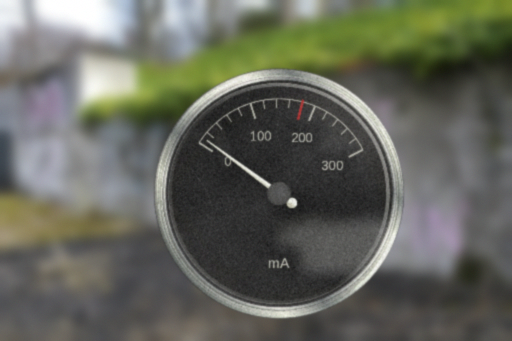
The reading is 10 mA
